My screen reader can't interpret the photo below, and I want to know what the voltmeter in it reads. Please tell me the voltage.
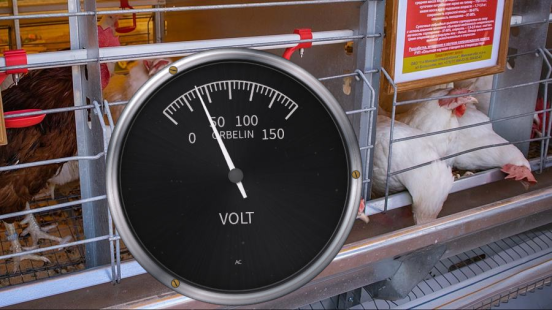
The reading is 40 V
